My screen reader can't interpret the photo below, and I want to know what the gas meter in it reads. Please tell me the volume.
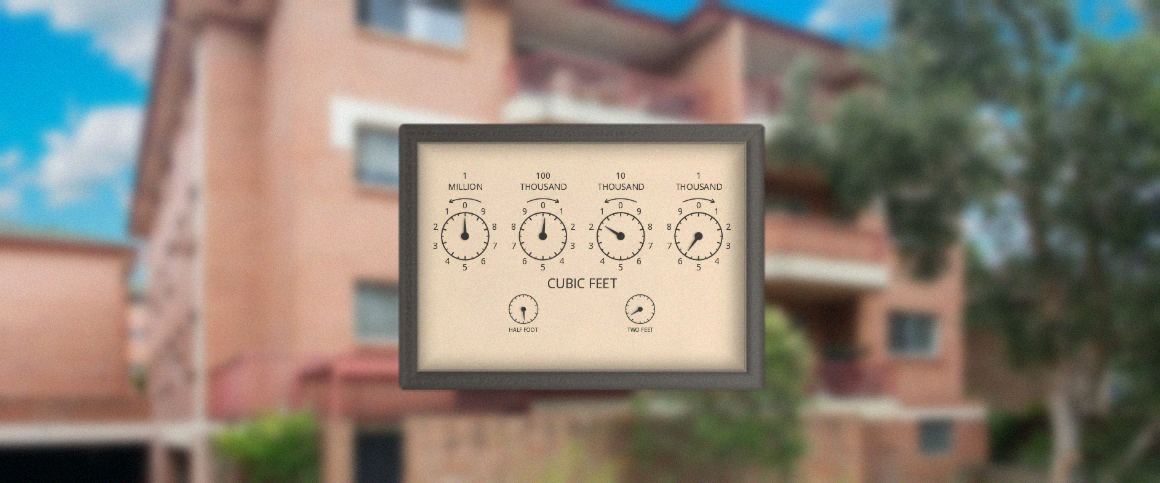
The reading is 1600 ft³
